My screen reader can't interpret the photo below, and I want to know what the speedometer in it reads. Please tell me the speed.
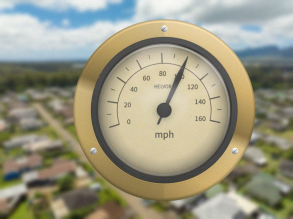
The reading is 100 mph
